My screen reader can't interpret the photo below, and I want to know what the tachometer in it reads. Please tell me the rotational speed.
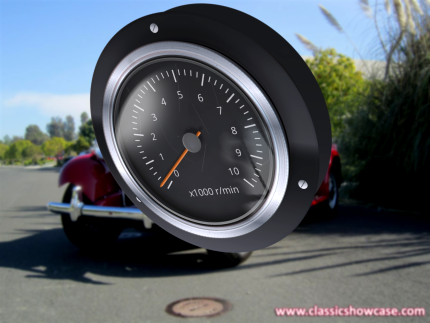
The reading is 200 rpm
